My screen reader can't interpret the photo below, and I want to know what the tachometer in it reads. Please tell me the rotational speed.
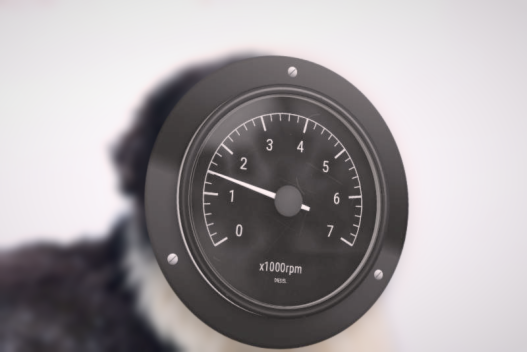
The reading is 1400 rpm
